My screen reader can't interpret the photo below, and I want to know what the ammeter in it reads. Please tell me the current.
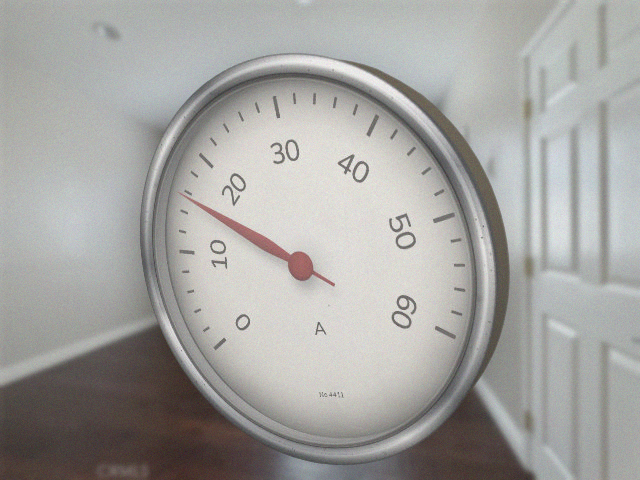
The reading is 16 A
